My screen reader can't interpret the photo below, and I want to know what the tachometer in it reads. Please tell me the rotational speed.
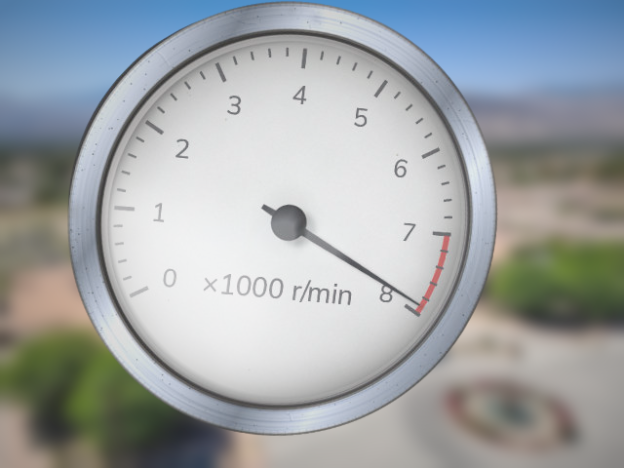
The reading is 7900 rpm
